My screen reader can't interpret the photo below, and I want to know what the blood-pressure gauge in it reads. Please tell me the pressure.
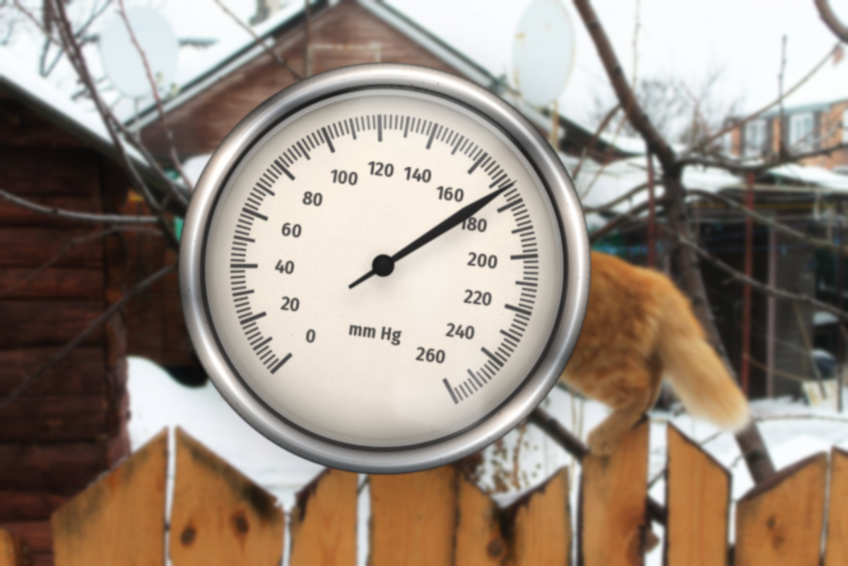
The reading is 174 mmHg
